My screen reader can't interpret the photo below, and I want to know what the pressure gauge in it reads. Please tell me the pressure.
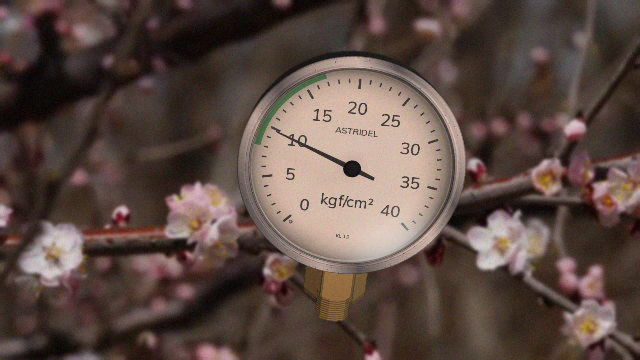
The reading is 10 kg/cm²
